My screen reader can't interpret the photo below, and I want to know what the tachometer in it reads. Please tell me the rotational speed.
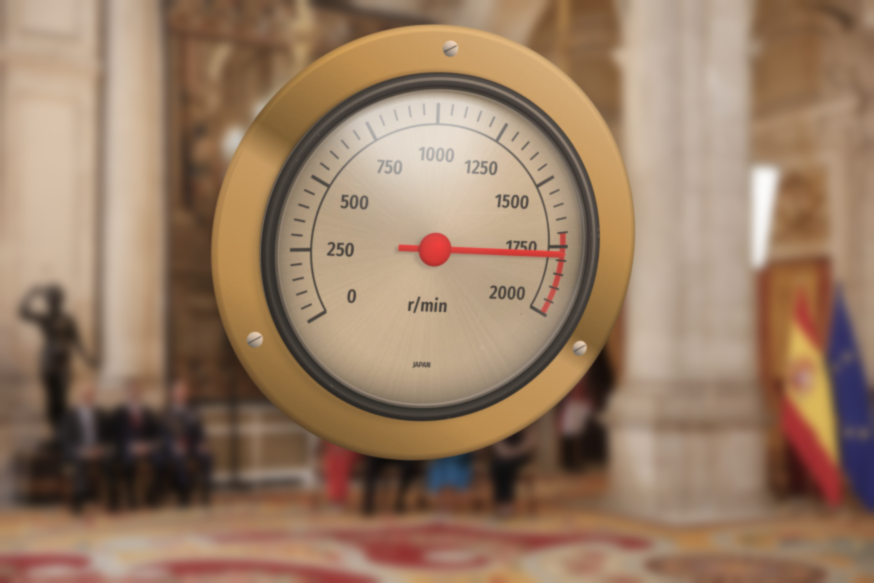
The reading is 1775 rpm
